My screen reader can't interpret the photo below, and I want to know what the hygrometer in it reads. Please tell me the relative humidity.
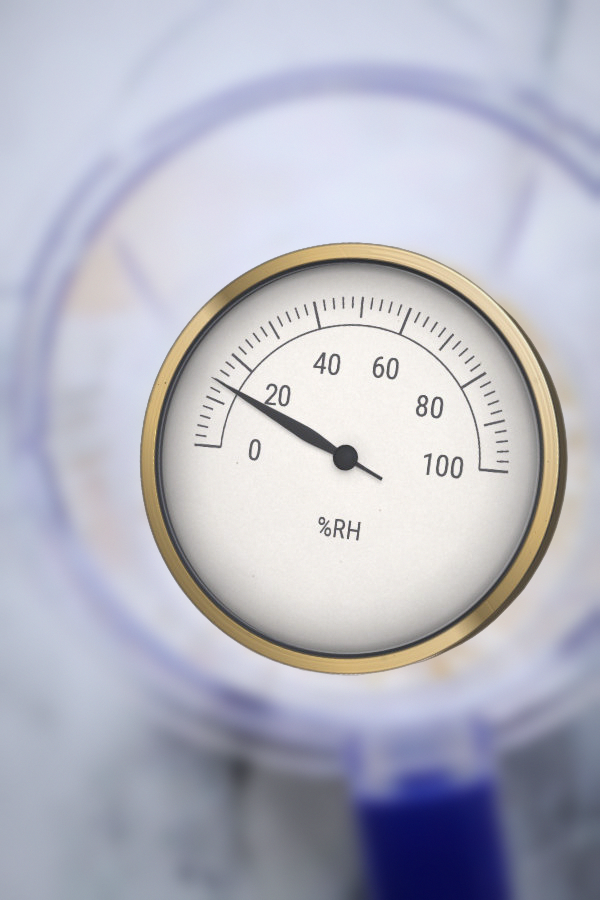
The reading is 14 %
